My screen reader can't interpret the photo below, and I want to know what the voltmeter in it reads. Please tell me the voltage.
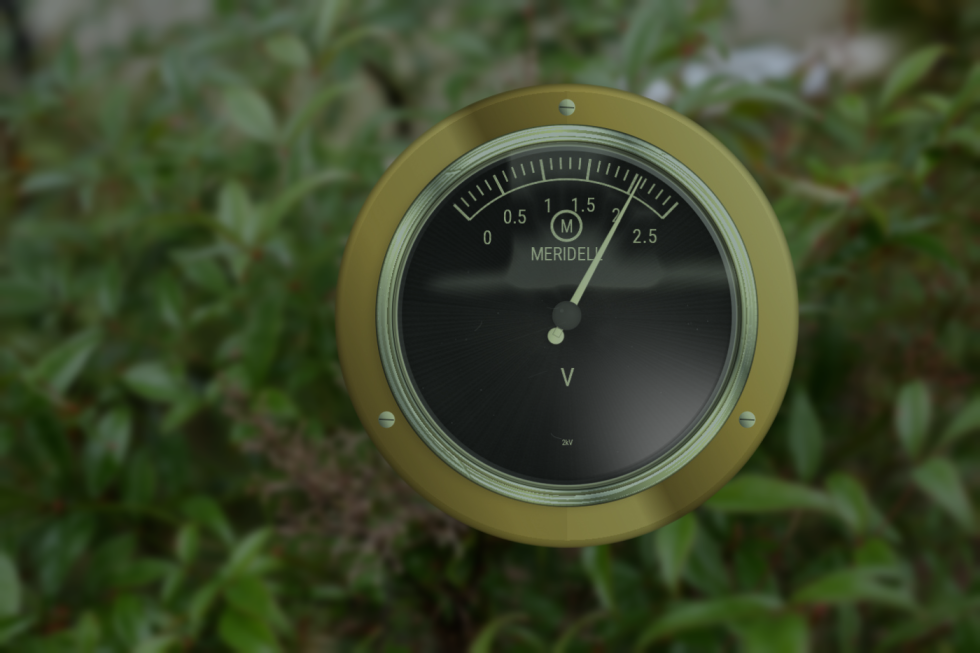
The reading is 2.05 V
